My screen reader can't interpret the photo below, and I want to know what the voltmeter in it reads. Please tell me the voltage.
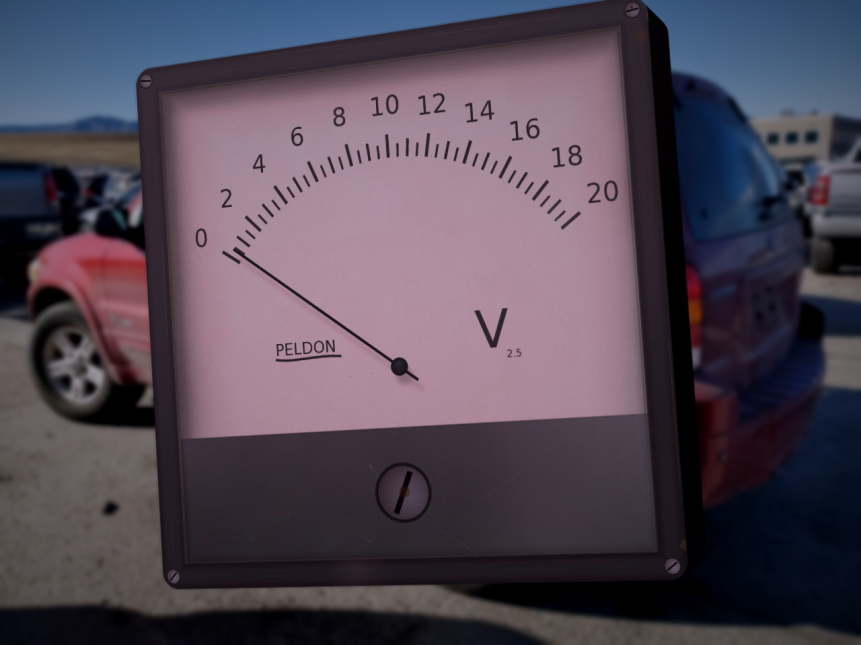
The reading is 0.5 V
